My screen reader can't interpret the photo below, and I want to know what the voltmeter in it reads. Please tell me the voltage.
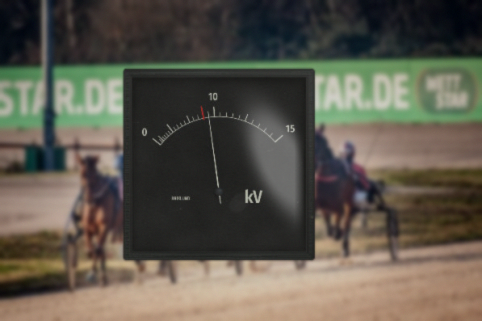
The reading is 9.5 kV
